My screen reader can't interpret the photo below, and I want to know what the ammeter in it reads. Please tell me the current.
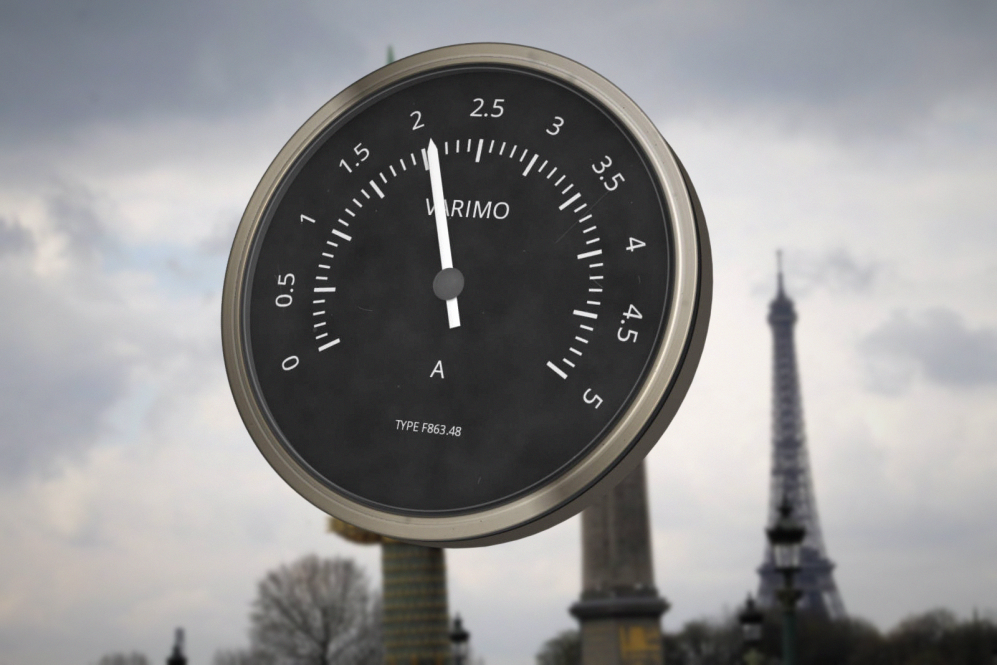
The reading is 2.1 A
